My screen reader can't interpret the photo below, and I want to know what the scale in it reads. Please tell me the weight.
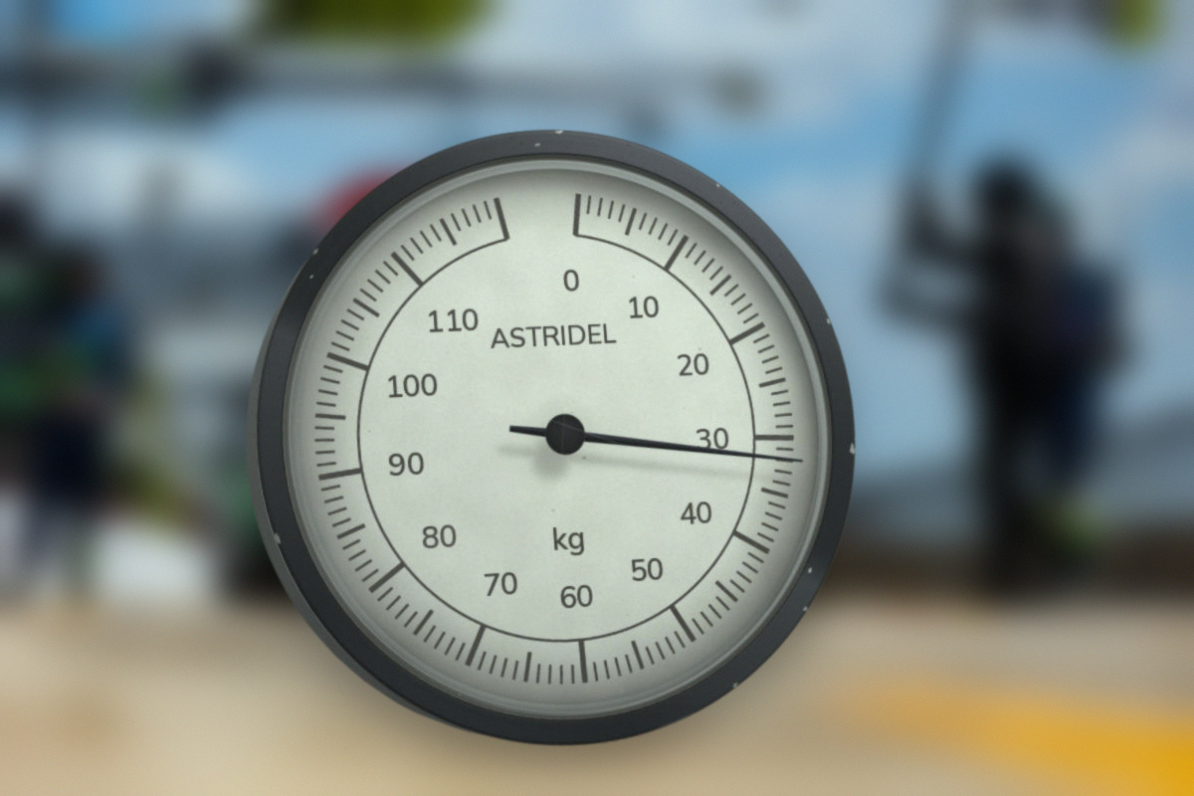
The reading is 32 kg
